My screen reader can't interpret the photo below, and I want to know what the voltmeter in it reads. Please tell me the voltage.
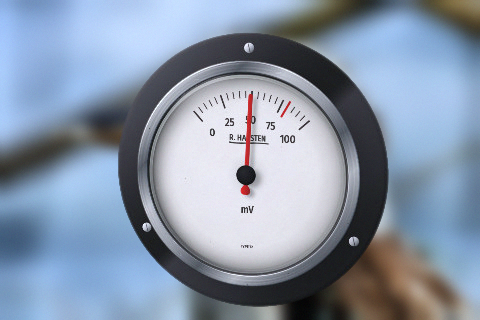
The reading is 50 mV
